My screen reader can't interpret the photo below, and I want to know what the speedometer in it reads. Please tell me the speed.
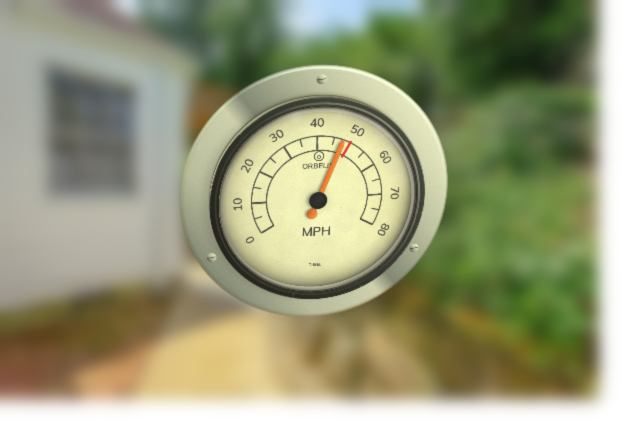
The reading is 47.5 mph
